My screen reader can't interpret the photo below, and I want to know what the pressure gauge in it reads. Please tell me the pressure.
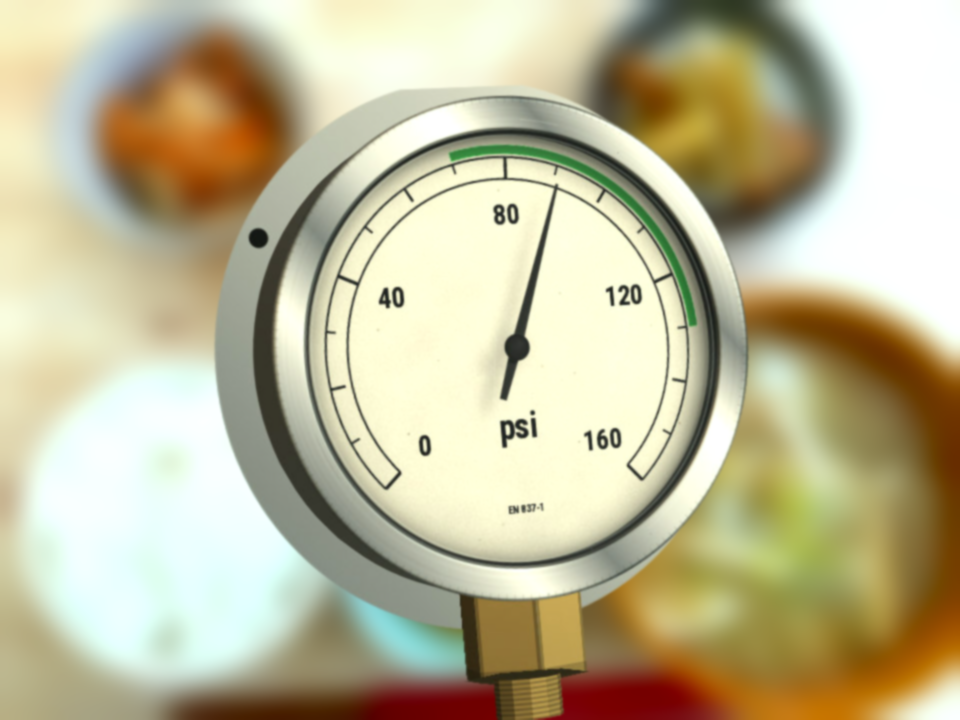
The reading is 90 psi
